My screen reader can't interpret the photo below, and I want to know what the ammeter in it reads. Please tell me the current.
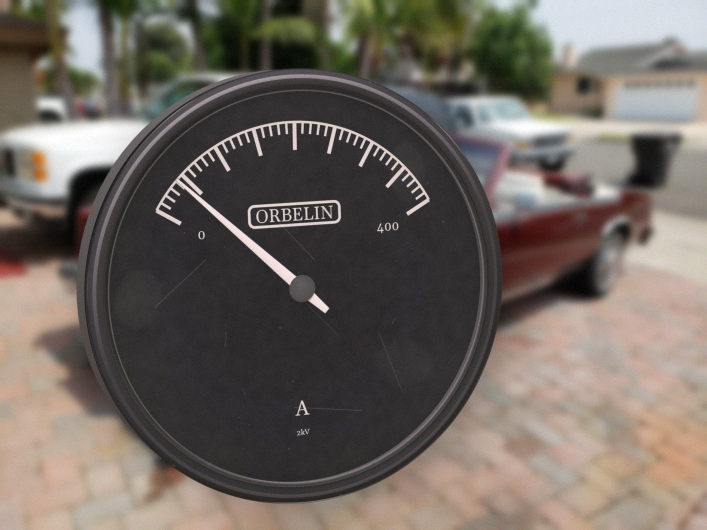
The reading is 40 A
